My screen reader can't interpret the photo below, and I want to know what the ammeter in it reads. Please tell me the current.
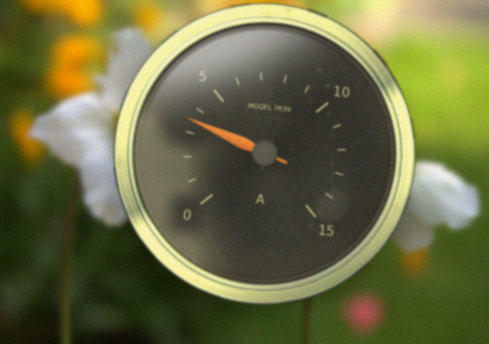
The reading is 3.5 A
